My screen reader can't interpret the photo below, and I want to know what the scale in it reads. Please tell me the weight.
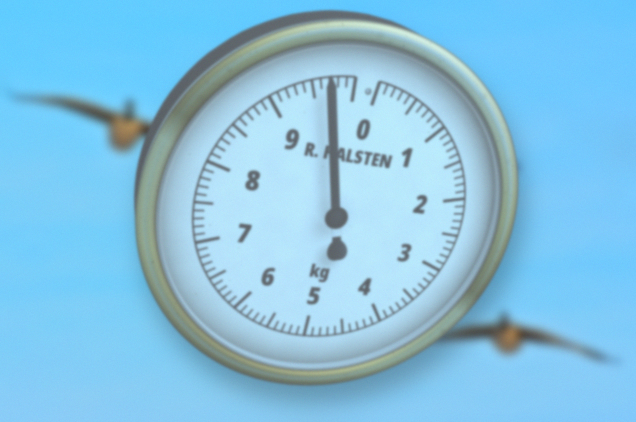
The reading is 9.7 kg
